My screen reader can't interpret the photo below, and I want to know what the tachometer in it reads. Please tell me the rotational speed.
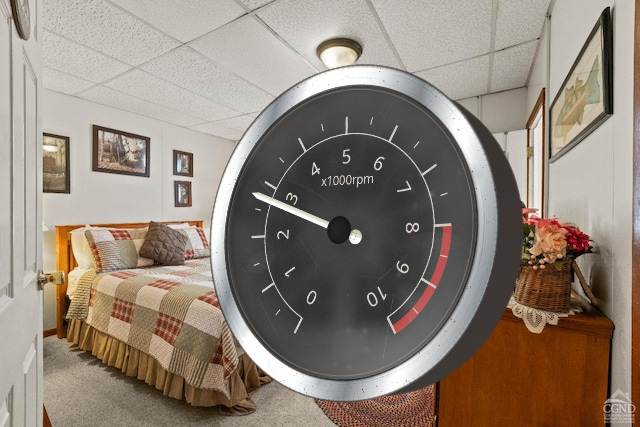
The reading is 2750 rpm
